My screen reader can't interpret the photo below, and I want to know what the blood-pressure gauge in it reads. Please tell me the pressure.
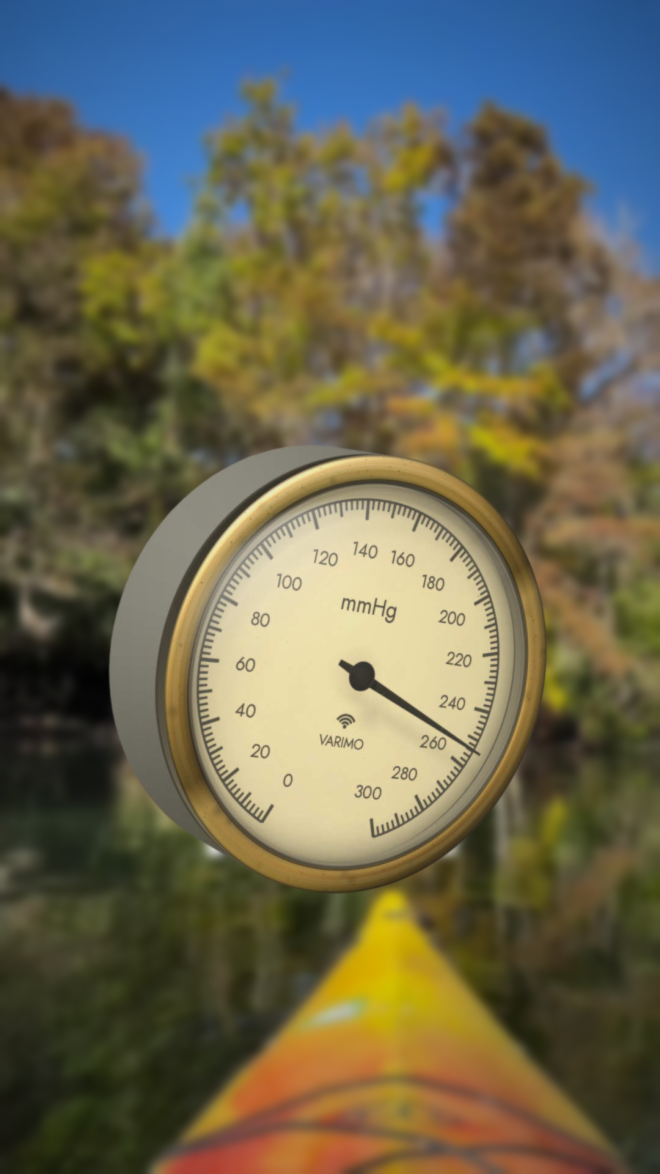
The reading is 254 mmHg
